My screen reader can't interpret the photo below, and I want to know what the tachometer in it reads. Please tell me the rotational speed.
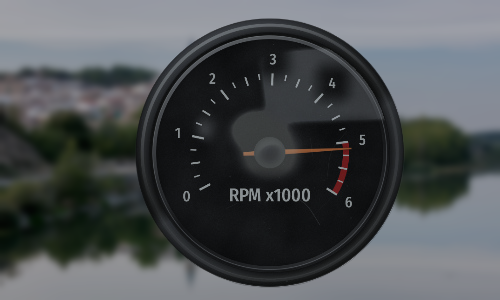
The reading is 5125 rpm
